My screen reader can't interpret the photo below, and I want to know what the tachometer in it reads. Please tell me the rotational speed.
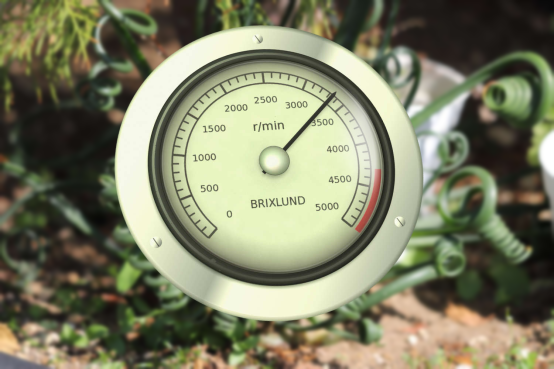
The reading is 3350 rpm
